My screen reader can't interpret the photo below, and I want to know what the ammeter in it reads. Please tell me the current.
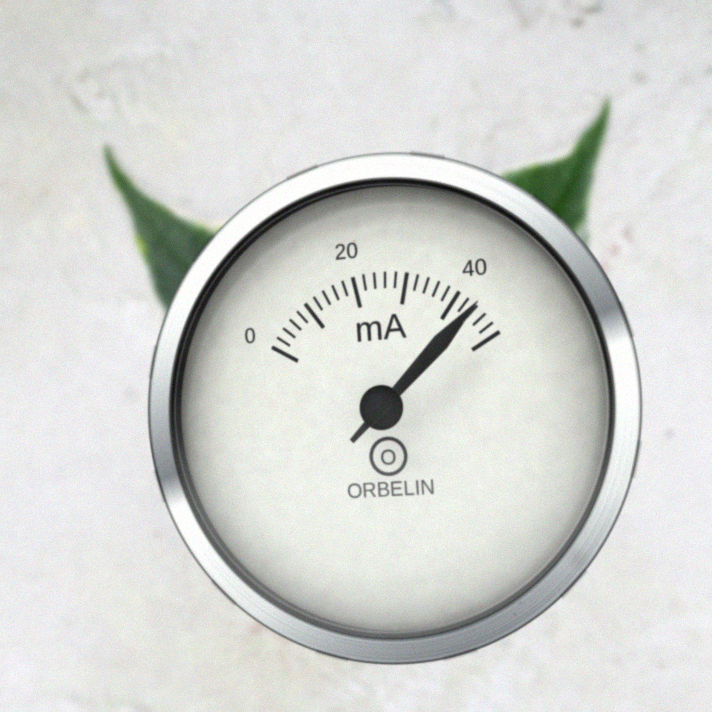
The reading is 44 mA
